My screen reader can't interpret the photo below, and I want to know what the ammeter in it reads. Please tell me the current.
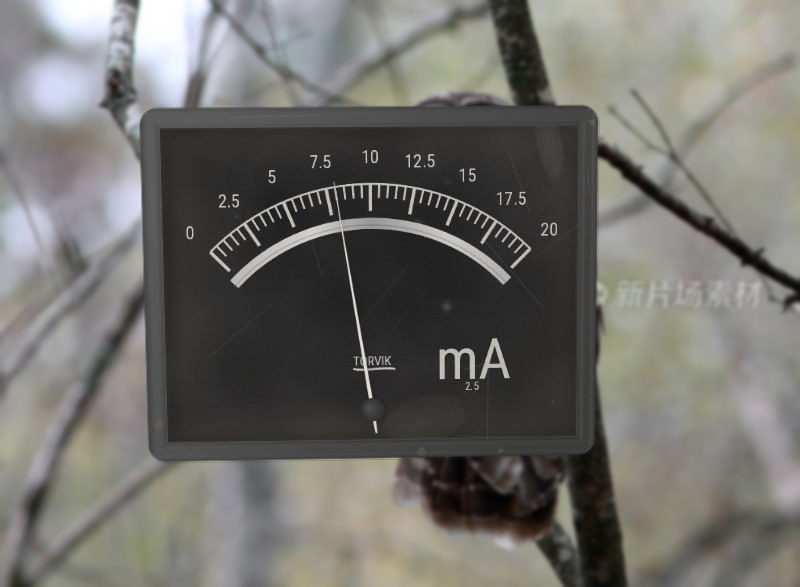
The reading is 8 mA
